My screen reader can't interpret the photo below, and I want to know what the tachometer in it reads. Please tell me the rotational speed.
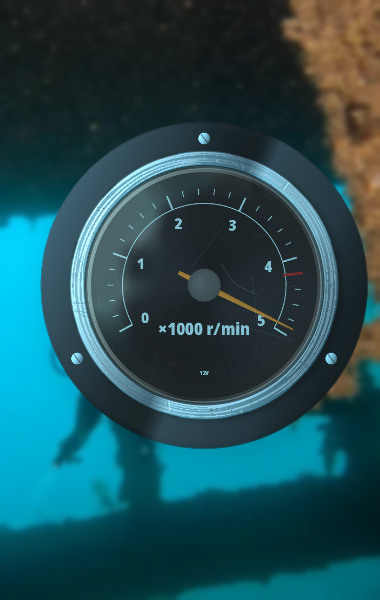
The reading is 4900 rpm
